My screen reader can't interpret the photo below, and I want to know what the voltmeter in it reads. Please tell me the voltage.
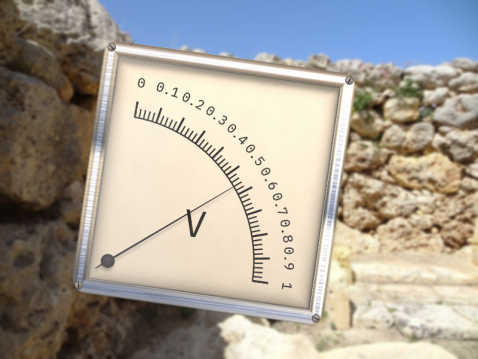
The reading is 0.56 V
